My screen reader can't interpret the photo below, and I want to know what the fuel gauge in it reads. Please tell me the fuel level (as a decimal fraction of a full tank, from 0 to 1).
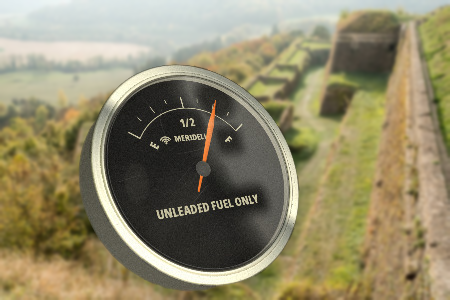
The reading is 0.75
